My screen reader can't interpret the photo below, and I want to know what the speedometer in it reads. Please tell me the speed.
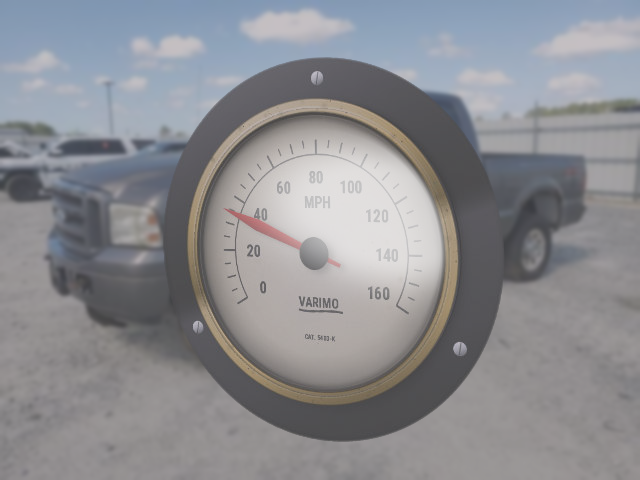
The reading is 35 mph
